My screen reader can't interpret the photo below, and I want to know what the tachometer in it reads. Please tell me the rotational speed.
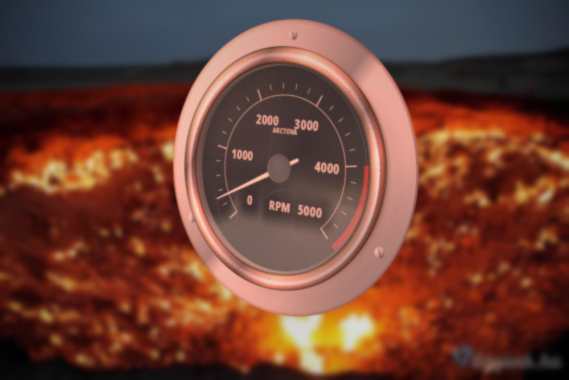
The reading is 300 rpm
